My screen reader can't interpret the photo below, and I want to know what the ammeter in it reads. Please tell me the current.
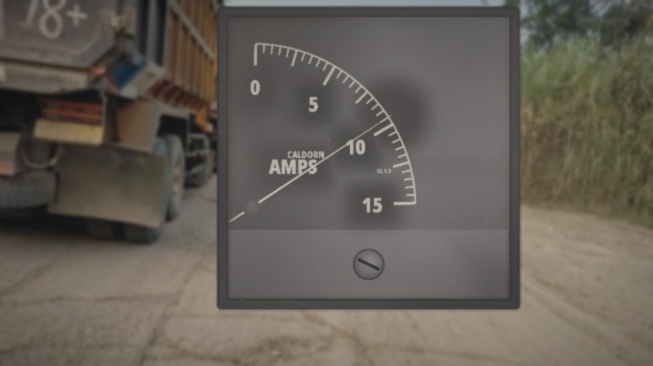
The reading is 9.5 A
